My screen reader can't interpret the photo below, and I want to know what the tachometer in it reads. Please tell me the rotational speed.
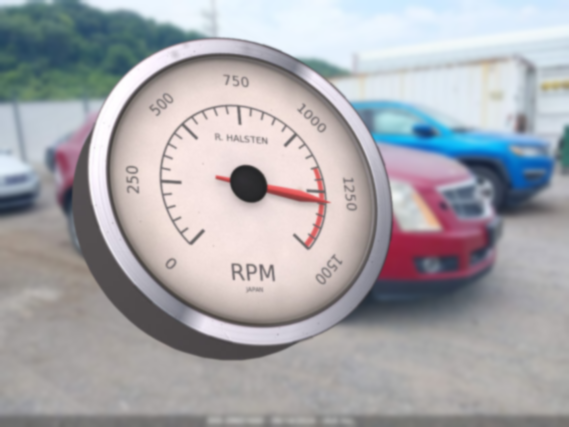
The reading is 1300 rpm
